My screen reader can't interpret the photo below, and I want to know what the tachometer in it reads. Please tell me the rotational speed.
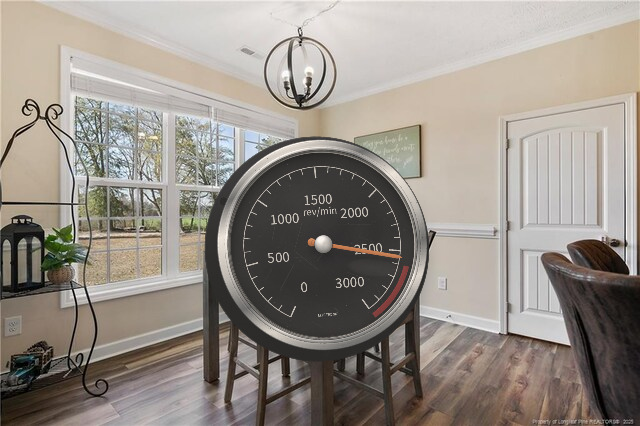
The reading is 2550 rpm
